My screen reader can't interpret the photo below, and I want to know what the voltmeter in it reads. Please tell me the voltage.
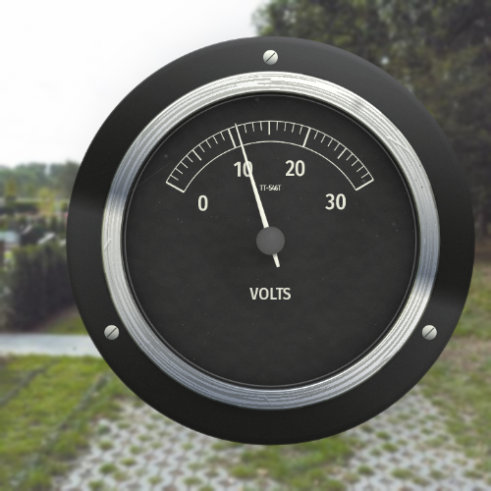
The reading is 11 V
